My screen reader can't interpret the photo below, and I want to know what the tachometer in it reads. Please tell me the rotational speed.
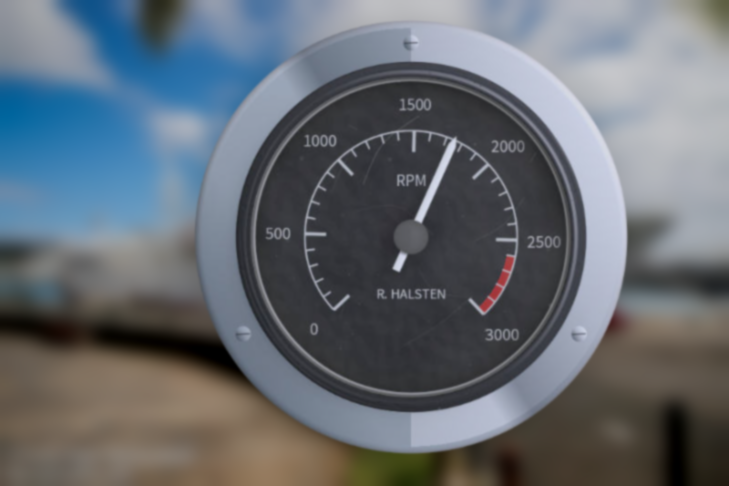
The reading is 1750 rpm
